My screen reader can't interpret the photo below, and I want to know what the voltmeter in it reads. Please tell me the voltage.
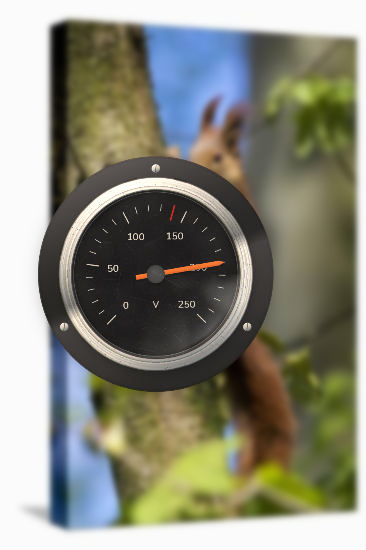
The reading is 200 V
